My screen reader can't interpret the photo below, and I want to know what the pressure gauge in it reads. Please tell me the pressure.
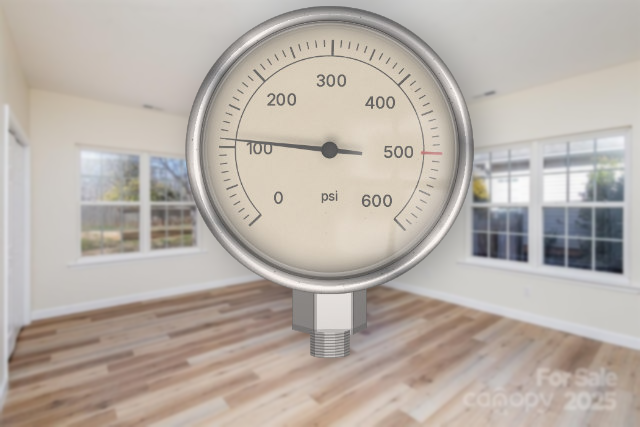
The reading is 110 psi
